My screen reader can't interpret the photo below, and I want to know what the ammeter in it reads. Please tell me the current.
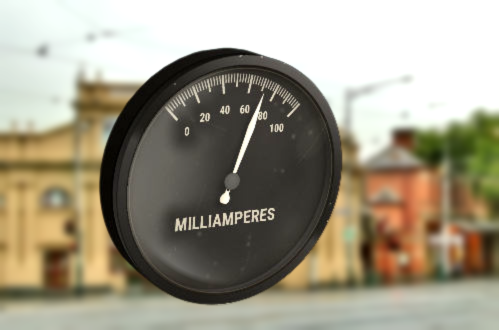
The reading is 70 mA
